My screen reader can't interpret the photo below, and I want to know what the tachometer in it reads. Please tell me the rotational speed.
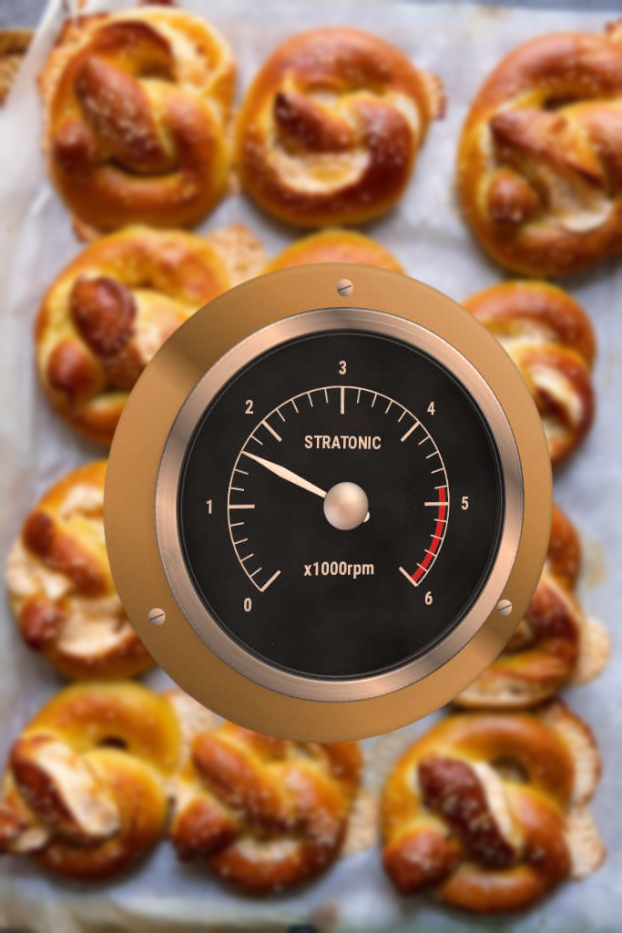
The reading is 1600 rpm
